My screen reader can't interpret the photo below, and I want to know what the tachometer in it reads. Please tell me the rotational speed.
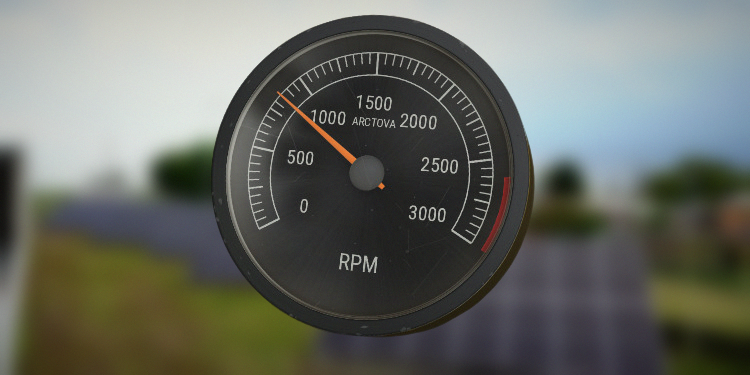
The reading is 850 rpm
